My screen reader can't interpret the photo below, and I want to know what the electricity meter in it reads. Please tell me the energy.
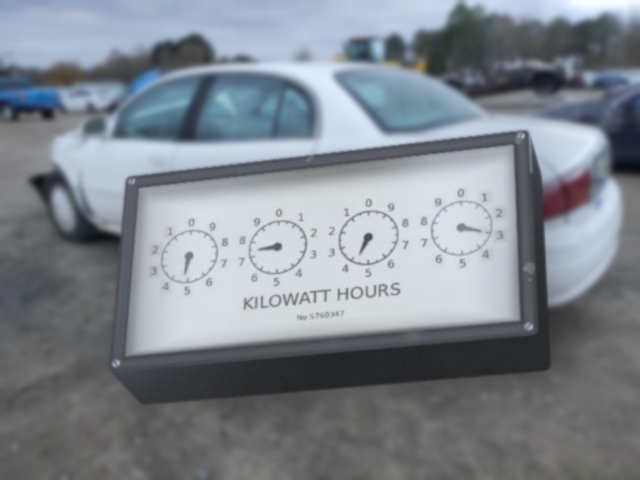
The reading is 4743 kWh
